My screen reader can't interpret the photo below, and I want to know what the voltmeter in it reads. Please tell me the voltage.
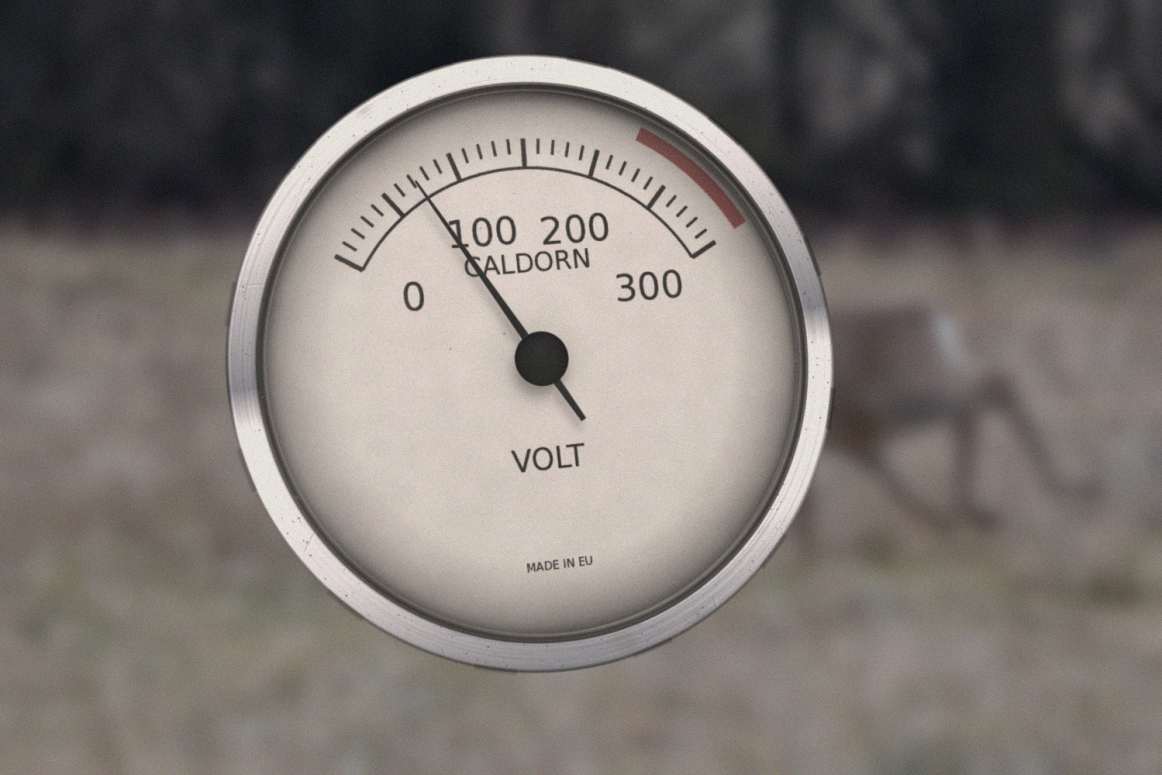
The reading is 70 V
